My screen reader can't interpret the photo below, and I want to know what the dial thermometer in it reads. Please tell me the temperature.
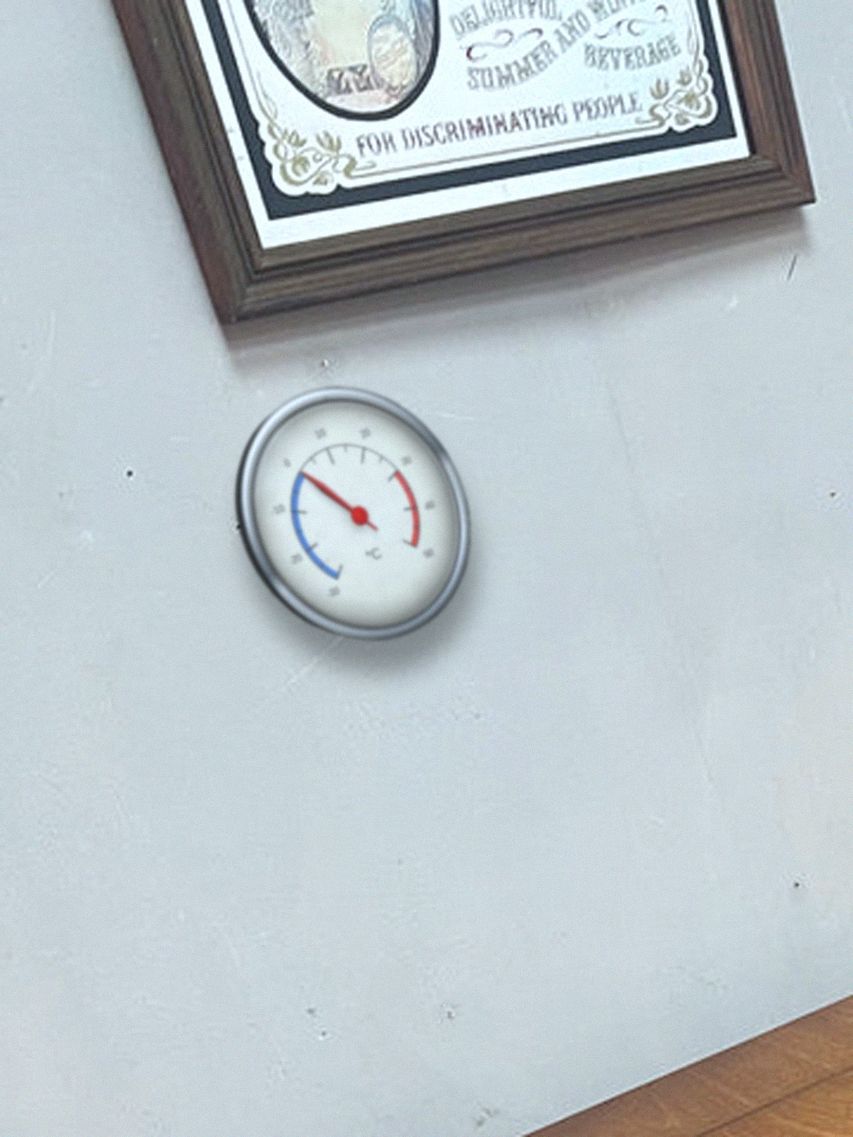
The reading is 0 °C
